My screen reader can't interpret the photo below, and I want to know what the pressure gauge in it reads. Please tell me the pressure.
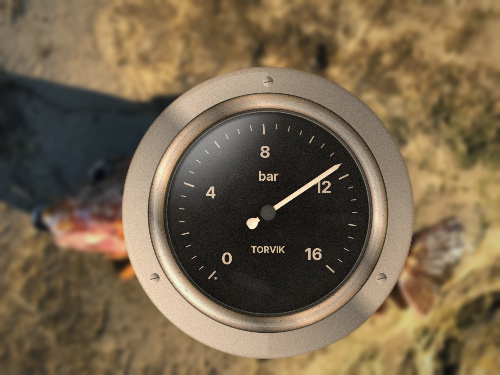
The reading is 11.5 bar
